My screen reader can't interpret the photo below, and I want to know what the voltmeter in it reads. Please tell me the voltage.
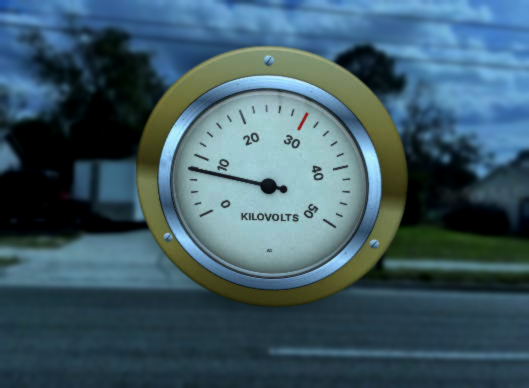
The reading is 8 kV
